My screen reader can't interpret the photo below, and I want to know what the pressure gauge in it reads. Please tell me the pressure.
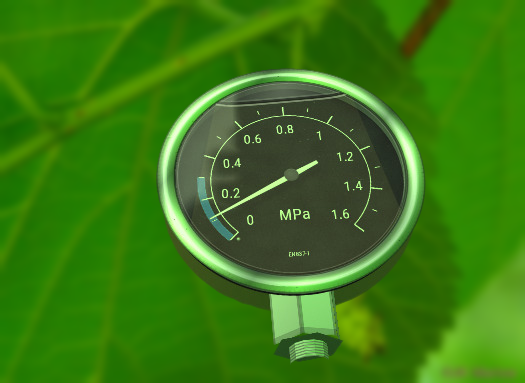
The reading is 0.1 MPa
